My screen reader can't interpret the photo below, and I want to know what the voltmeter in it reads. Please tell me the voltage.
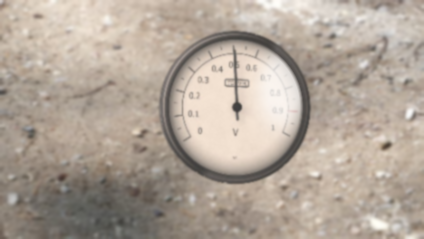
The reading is 0.5 V
